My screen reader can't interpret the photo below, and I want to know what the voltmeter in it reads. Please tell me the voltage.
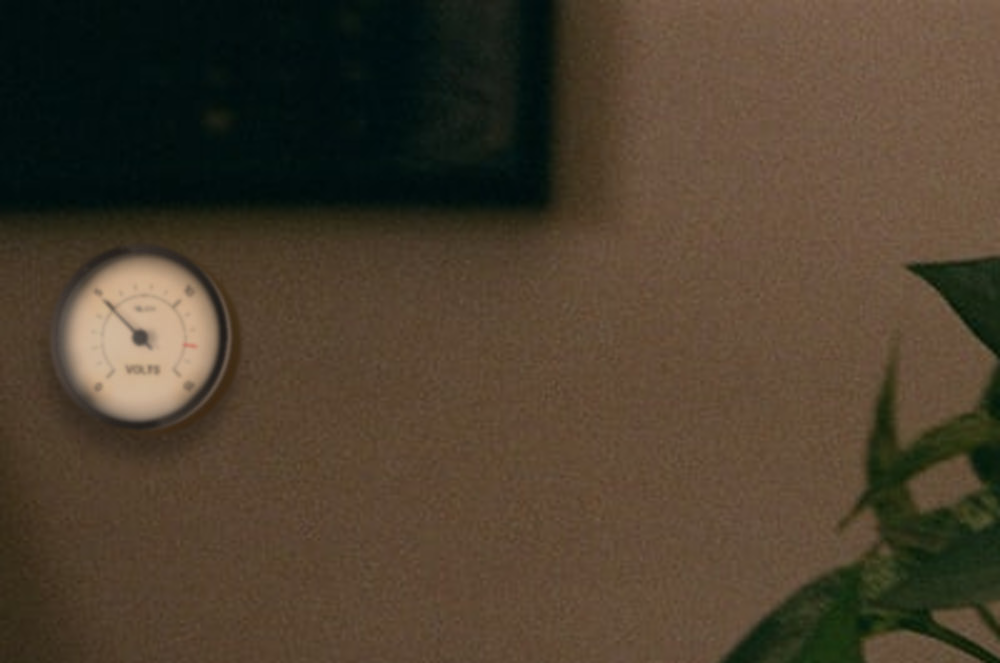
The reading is 5 V
